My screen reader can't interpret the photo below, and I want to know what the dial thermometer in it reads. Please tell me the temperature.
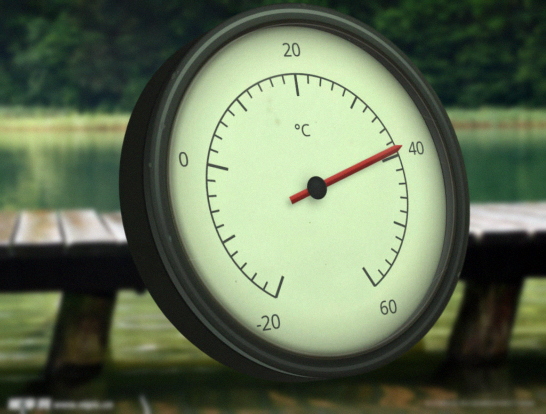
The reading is 39 °C
